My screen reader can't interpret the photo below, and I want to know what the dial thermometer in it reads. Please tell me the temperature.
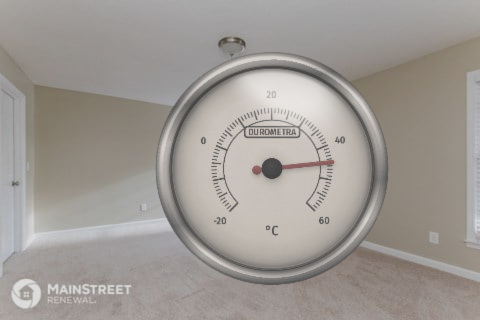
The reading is 45 °C
